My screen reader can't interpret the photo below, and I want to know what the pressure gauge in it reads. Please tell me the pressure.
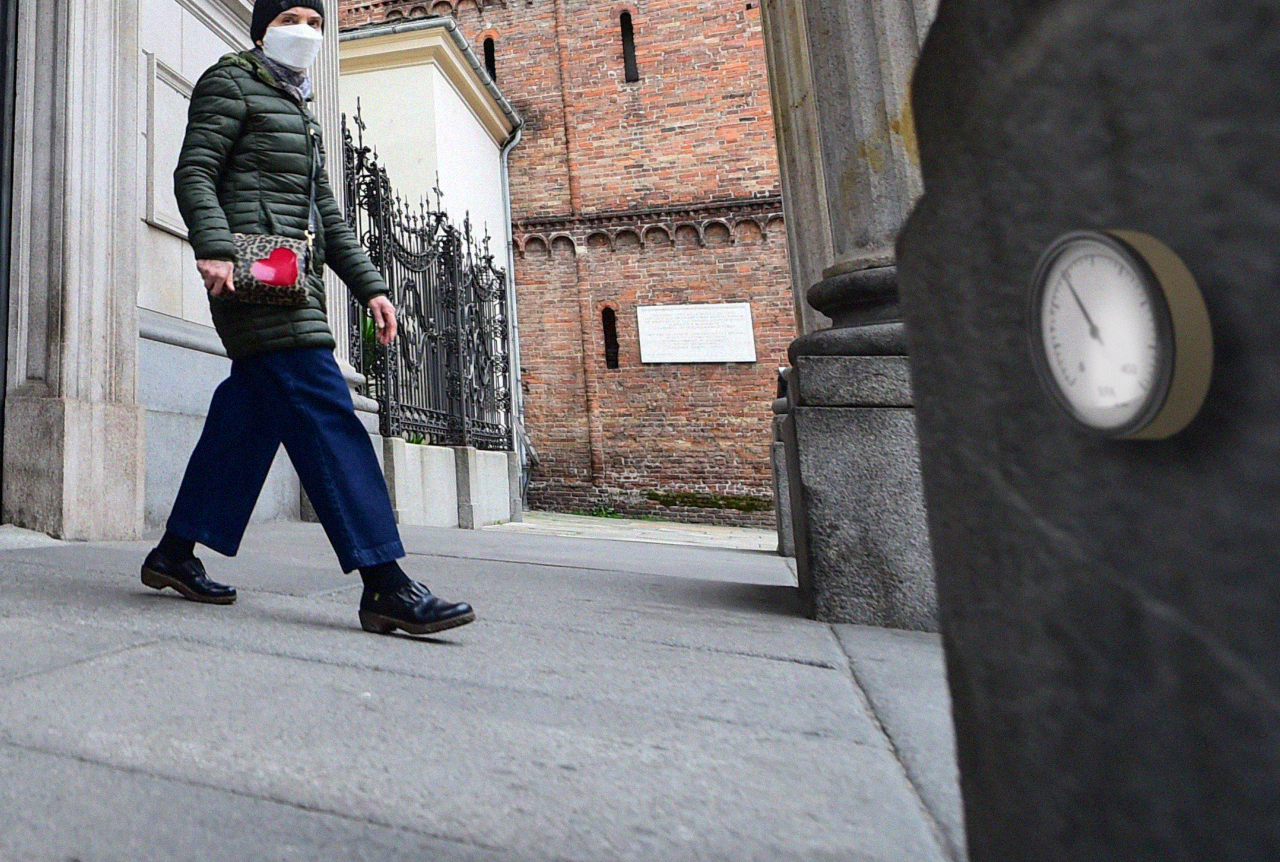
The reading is 150 kPa
